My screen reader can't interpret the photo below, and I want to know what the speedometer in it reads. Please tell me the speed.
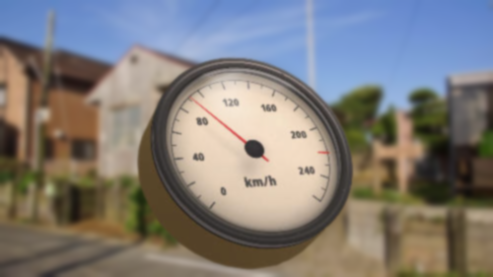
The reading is 90 km/h
